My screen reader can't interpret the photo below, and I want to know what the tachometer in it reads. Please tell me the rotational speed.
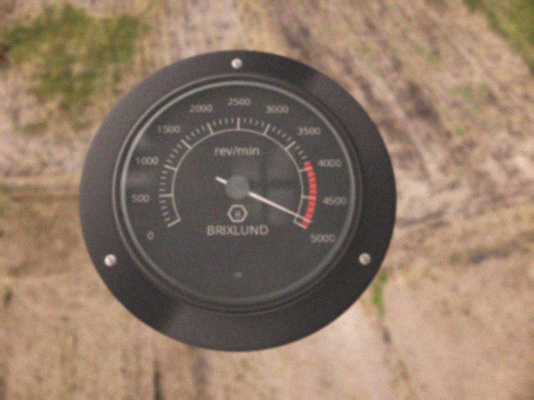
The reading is 4900 rpm
